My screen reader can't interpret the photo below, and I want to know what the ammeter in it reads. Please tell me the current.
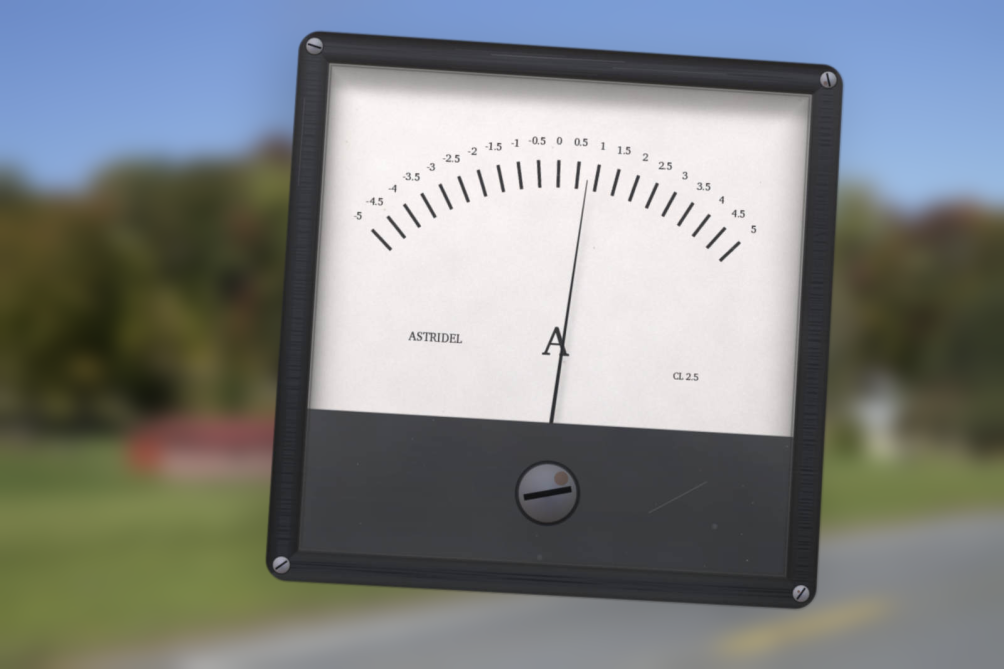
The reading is 0.75 A
